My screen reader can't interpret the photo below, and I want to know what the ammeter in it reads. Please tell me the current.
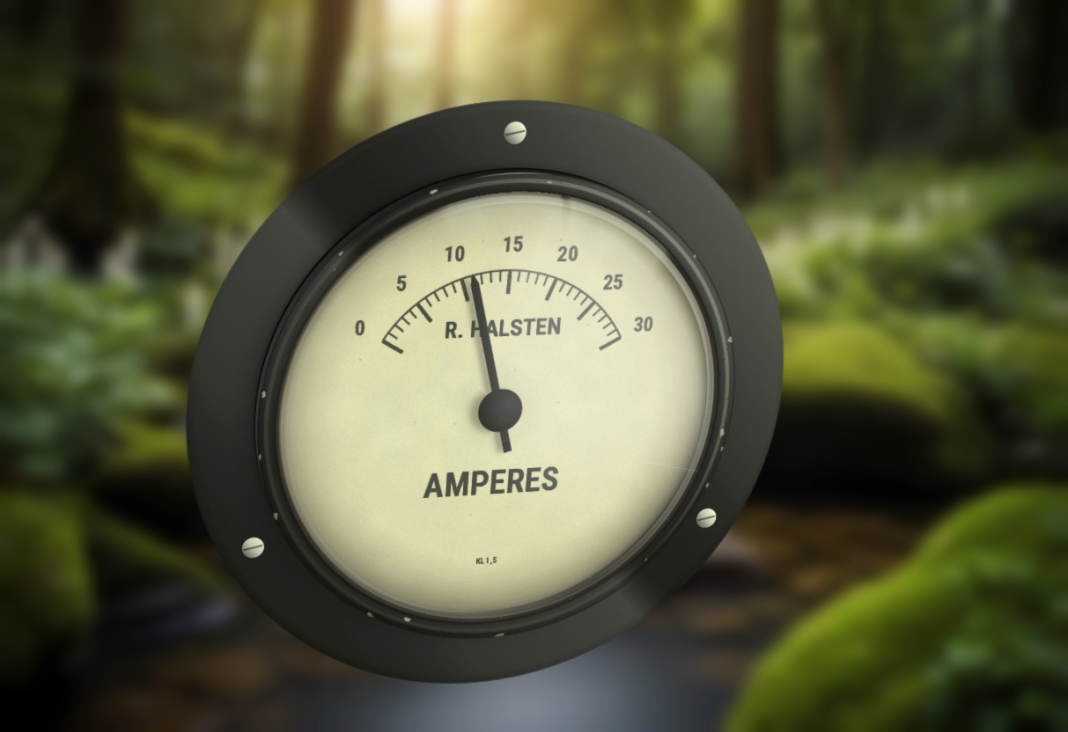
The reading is 11 A
